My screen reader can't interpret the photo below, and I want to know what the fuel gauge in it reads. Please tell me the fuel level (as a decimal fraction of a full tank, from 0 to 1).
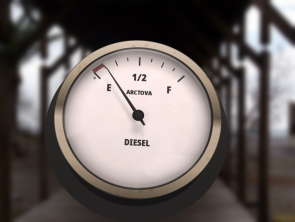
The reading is 0.125
